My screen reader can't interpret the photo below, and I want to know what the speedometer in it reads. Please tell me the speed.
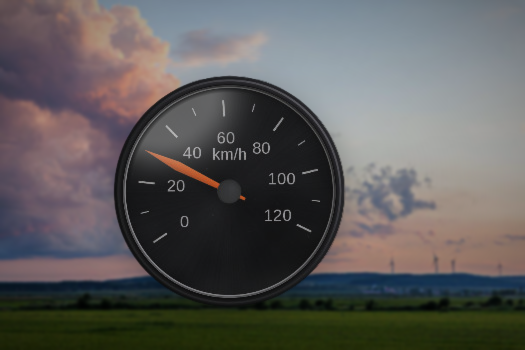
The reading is 30 km/h
